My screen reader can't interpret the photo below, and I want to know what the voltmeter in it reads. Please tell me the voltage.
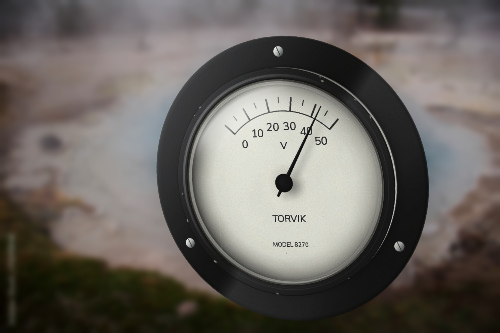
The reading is 42.5 V
